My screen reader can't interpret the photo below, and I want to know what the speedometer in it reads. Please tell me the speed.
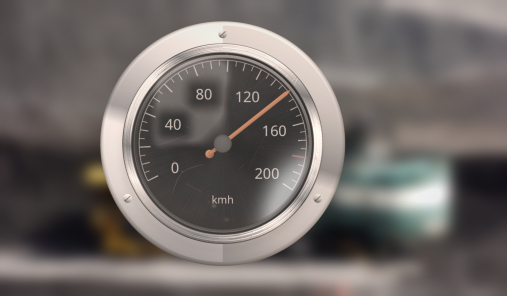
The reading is 140 km/h
